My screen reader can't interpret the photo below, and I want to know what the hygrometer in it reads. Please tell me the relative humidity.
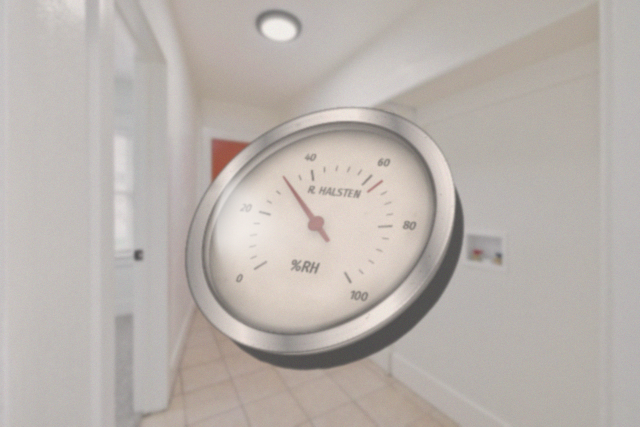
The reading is 32 %
